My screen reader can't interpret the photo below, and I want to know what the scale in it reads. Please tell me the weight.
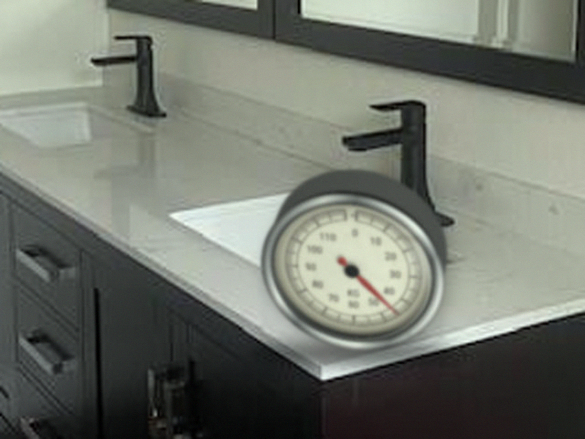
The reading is 45 kg
